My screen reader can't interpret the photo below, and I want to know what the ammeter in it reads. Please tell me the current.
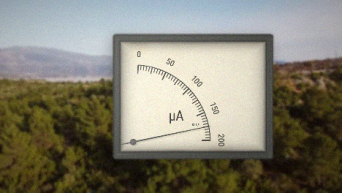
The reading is 175 µA
